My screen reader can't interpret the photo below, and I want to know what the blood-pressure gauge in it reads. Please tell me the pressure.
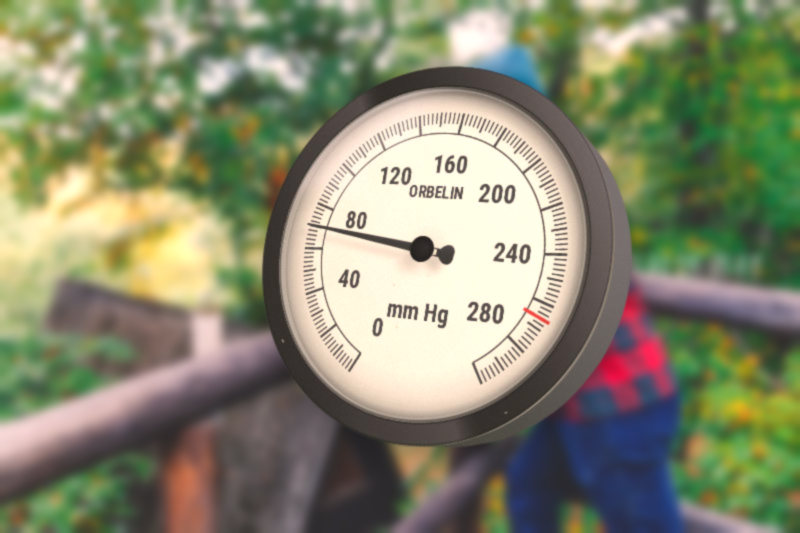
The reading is 70 mmHg
